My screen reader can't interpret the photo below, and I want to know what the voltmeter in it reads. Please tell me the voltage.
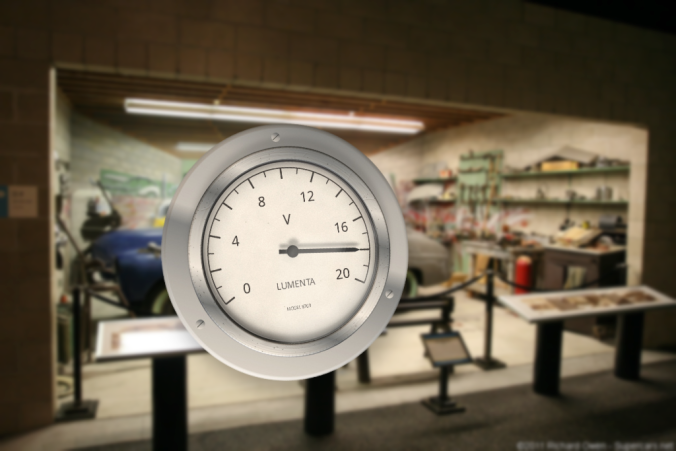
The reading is 18 V
